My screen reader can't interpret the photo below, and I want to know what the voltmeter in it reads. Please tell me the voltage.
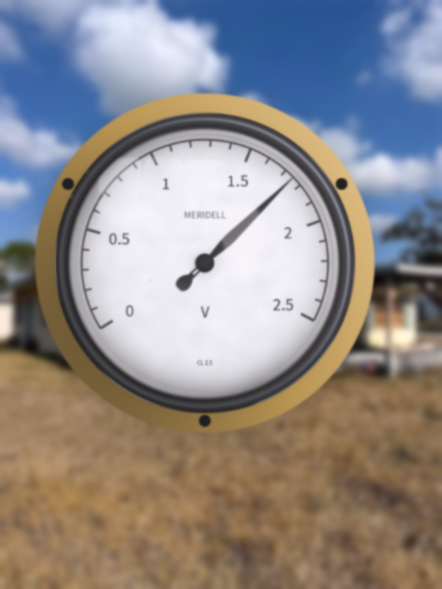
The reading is 1.75 V
